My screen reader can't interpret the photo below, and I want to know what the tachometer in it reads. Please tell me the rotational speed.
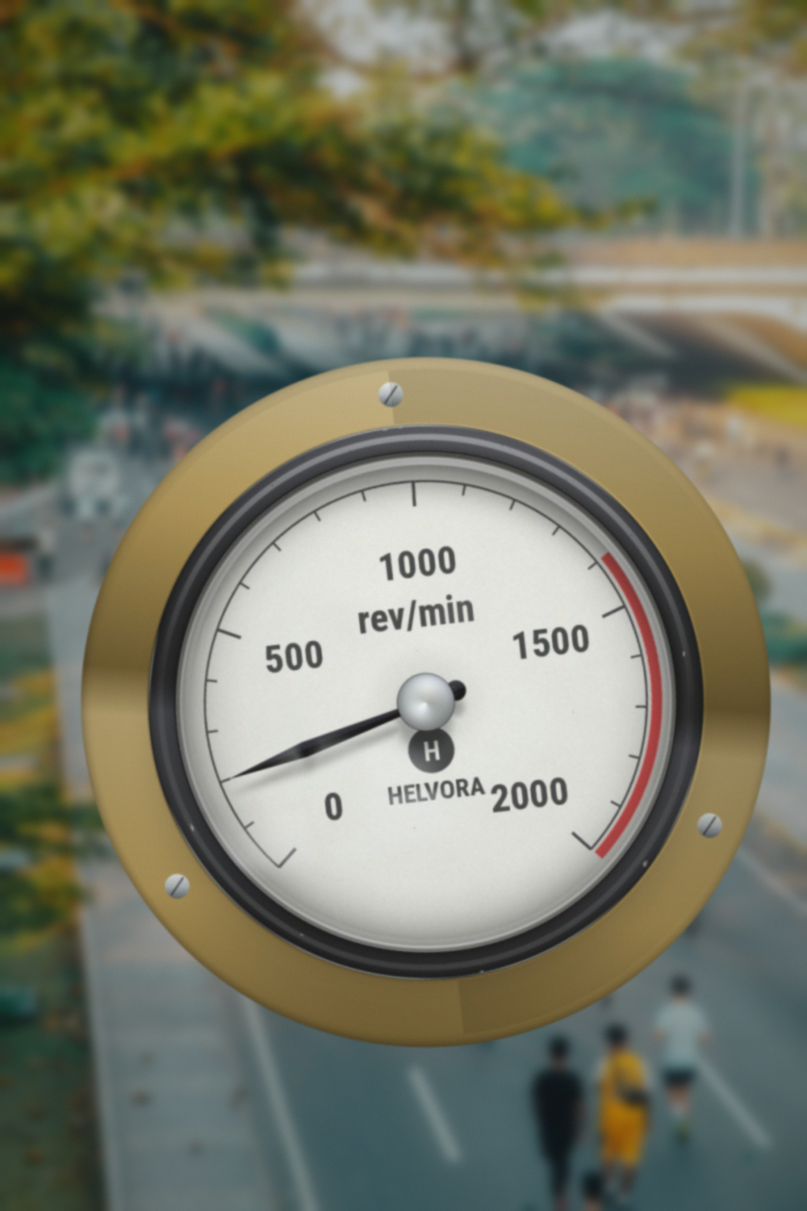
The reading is 200 rpm
